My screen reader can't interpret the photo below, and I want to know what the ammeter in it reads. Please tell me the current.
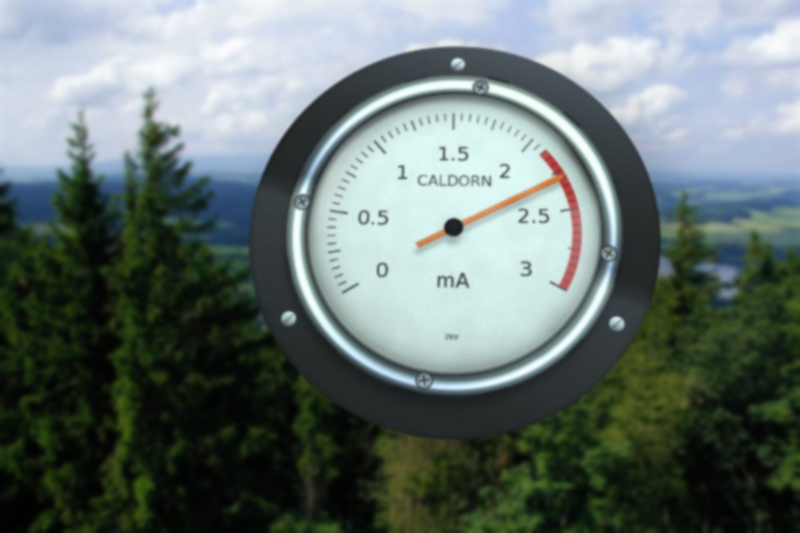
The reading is 2.3 mA
